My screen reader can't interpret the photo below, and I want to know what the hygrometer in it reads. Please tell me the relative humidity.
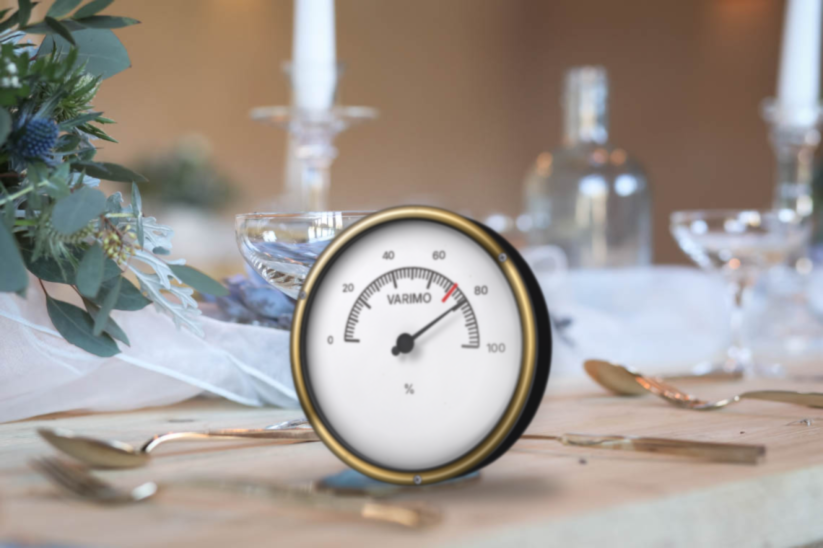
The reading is 80 %
